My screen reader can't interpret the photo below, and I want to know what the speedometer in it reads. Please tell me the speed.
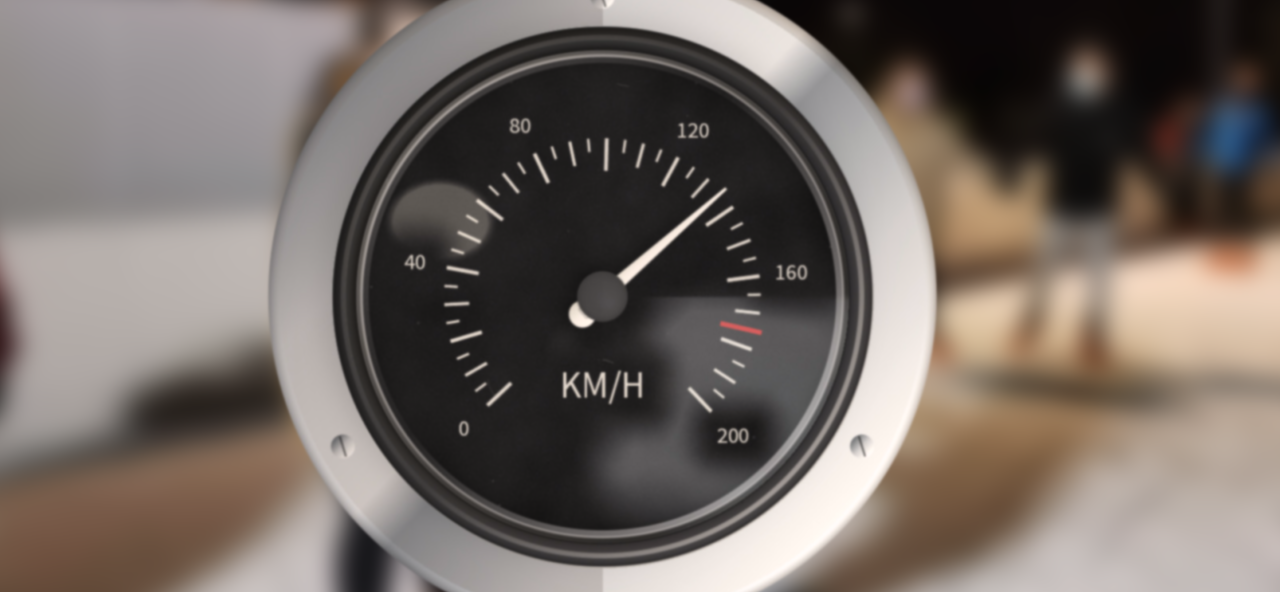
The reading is 135 km/h
